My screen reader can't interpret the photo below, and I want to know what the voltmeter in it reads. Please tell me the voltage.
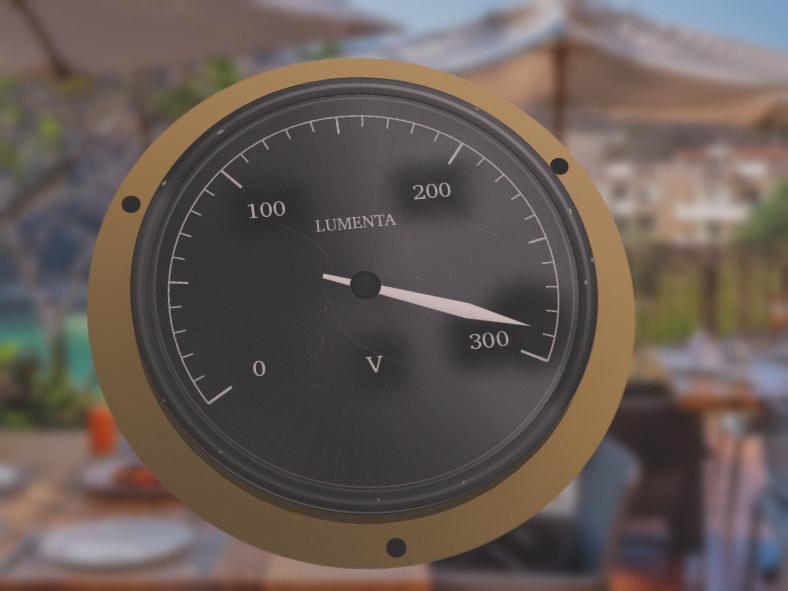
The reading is 290 V
